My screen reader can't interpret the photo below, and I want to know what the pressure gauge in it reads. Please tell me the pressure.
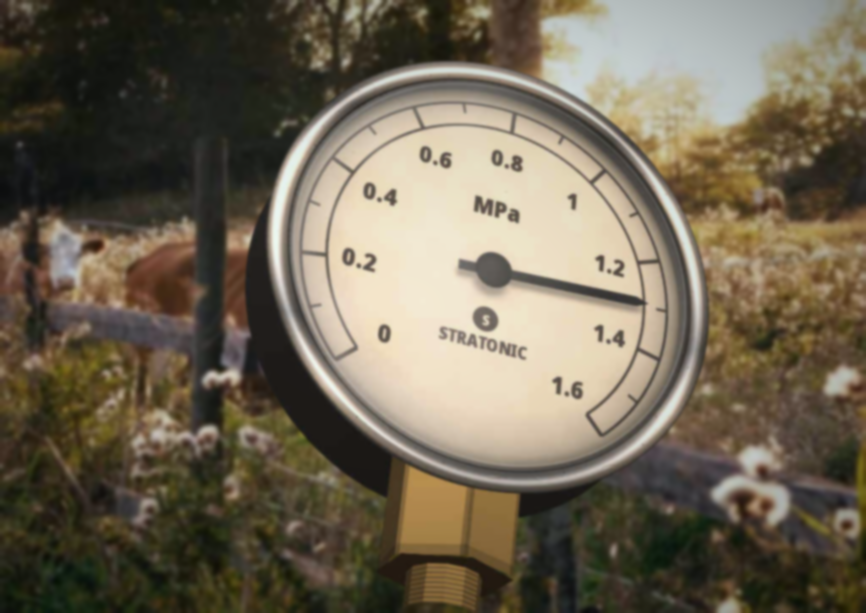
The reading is 1.3 MPa
